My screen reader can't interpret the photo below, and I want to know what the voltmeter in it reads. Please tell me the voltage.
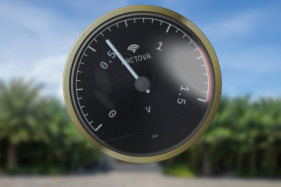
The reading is 0.6 V
